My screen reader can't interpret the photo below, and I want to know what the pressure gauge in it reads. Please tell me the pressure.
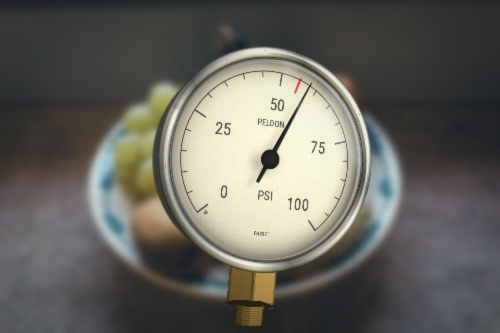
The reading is 57.5 psi
